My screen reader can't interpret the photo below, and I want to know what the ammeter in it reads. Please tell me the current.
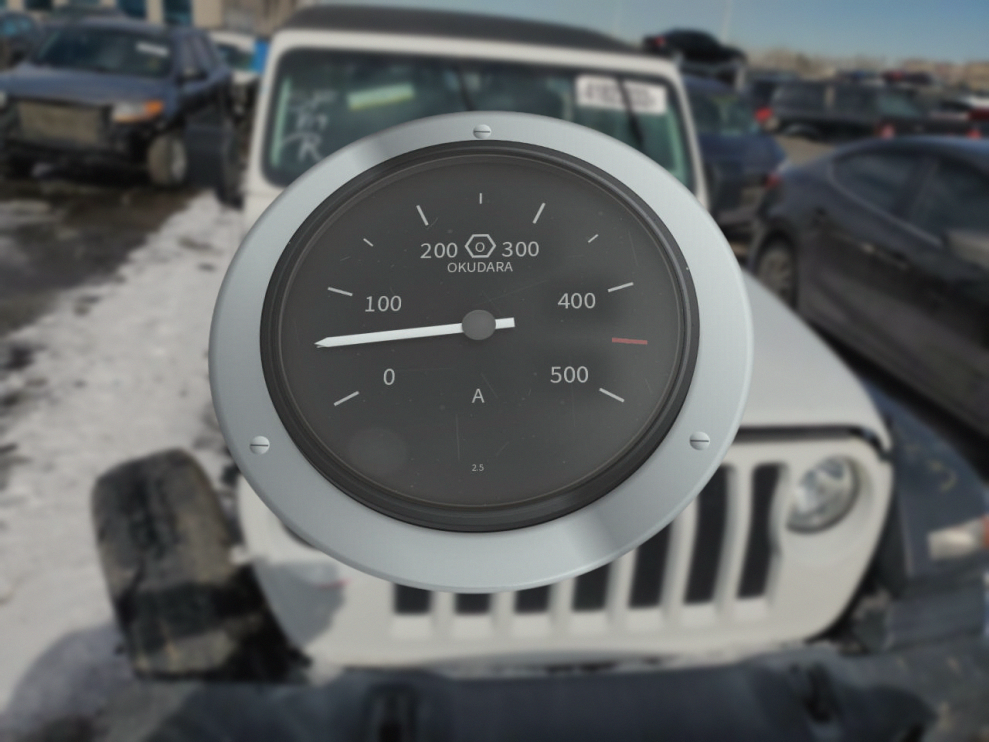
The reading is 50 A
